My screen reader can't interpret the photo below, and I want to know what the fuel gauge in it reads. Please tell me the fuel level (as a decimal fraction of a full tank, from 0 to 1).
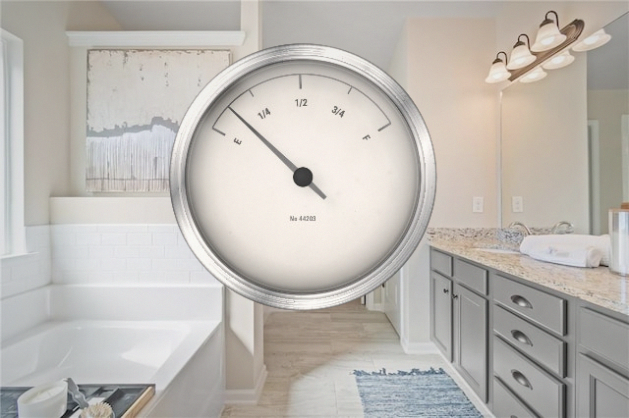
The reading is 0.125
